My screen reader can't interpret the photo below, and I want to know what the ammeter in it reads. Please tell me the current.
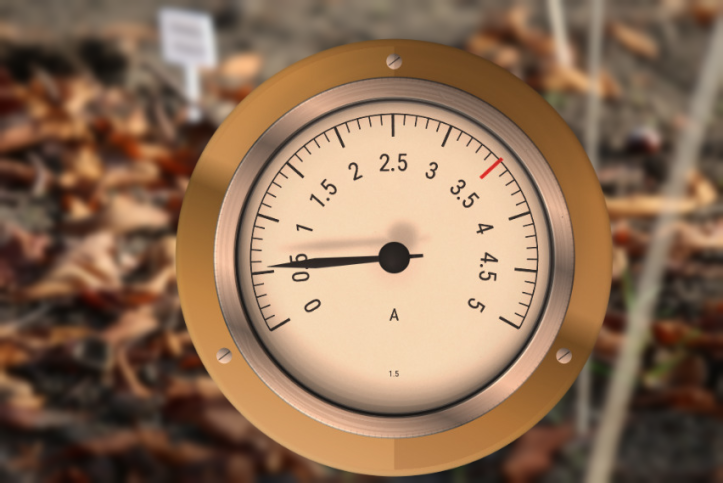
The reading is 0.55 A
